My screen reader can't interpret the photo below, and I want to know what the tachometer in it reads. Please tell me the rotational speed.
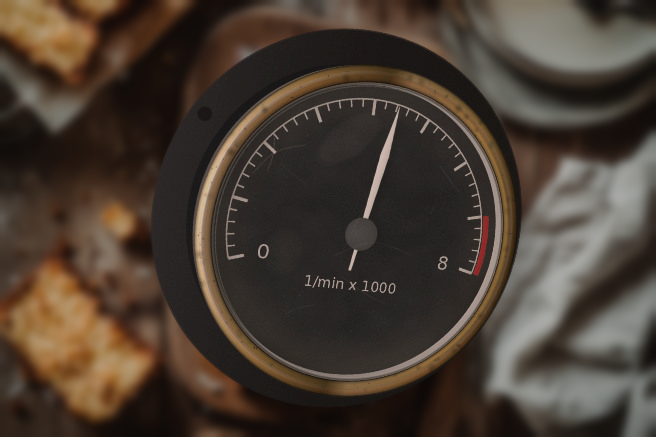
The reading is 4400 rpm
